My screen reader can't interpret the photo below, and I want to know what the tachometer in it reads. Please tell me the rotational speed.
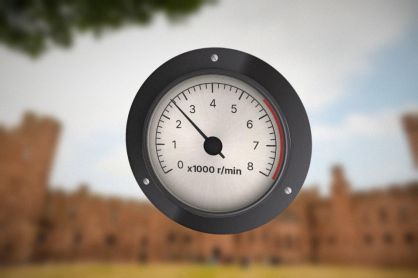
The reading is 2600 rpm
